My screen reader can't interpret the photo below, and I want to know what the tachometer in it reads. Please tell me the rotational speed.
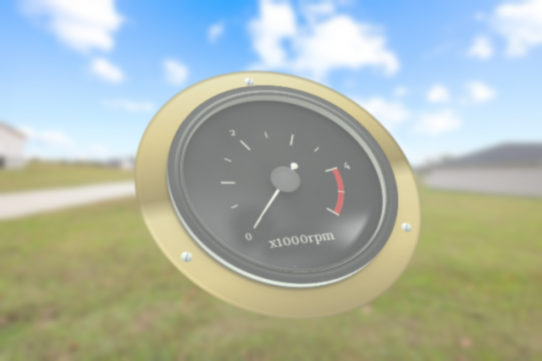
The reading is 0 rpm
